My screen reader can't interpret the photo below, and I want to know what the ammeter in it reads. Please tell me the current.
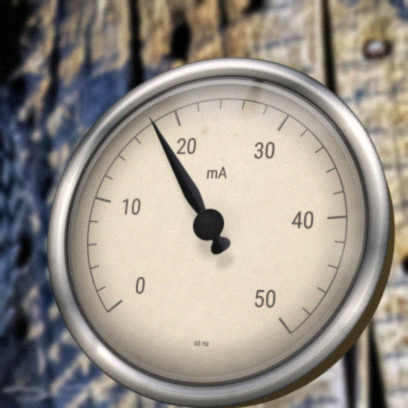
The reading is 18 mA
